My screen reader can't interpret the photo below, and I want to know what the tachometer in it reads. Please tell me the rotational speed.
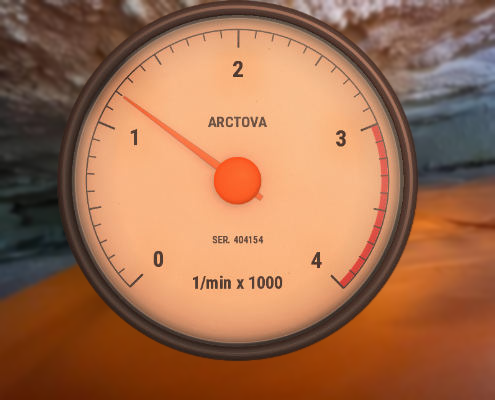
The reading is 1200 rpm
